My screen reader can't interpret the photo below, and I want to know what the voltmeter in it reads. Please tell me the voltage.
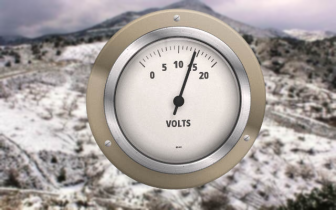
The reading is 14 V
